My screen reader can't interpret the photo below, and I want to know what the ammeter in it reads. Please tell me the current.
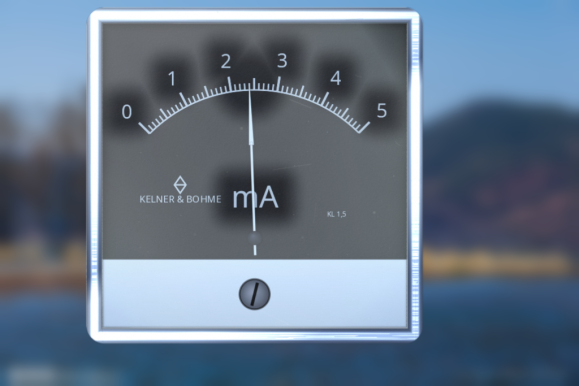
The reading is 2.4 mA
